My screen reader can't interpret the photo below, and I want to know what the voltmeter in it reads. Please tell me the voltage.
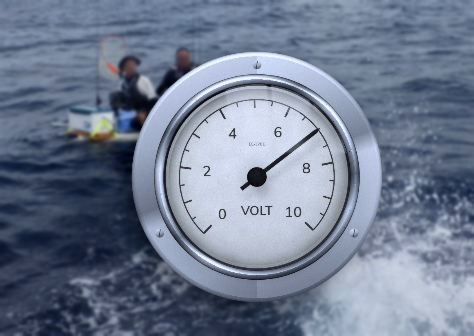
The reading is 7 V
